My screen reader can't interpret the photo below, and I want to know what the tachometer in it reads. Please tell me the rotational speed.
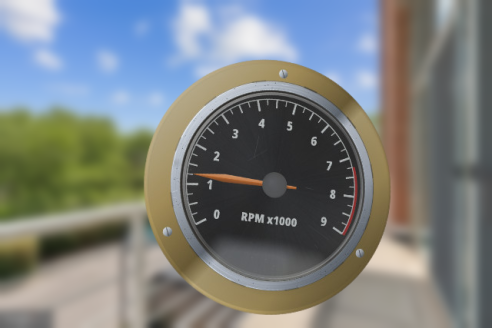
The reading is 1250 rpm
